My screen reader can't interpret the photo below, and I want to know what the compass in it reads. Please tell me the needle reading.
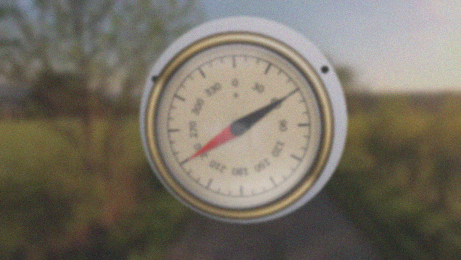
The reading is 240 °
